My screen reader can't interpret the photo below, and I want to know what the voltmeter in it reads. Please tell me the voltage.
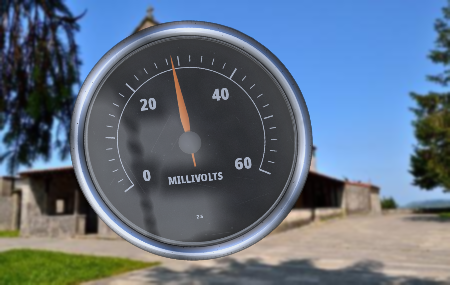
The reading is 29 mV
